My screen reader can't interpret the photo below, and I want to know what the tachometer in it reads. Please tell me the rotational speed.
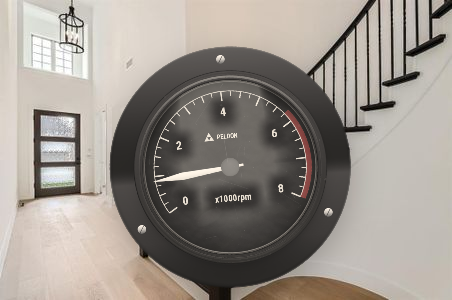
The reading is 875 rpm
